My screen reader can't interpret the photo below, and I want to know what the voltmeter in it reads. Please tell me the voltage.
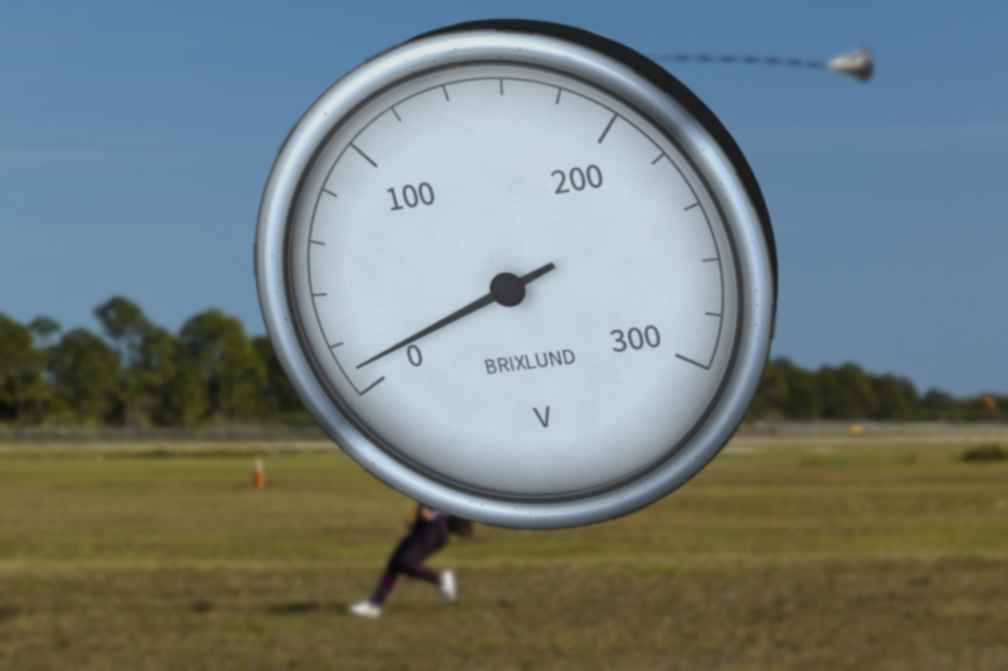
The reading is 10 V
